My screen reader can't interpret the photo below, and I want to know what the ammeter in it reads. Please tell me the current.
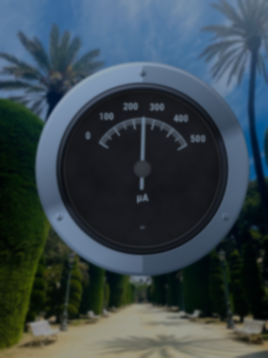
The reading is 250 µA
